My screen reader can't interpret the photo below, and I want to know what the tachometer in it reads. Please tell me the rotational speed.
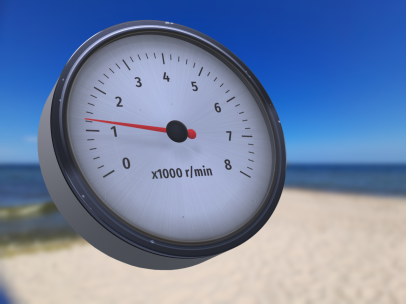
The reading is 1200 rpm
